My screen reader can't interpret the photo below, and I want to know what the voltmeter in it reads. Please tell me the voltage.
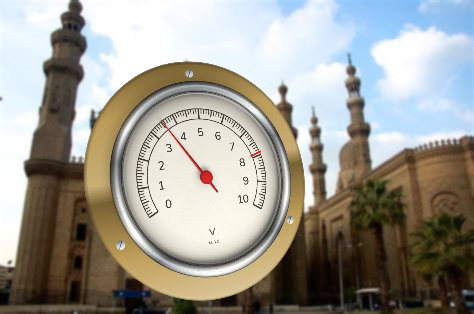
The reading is 3.5 V
